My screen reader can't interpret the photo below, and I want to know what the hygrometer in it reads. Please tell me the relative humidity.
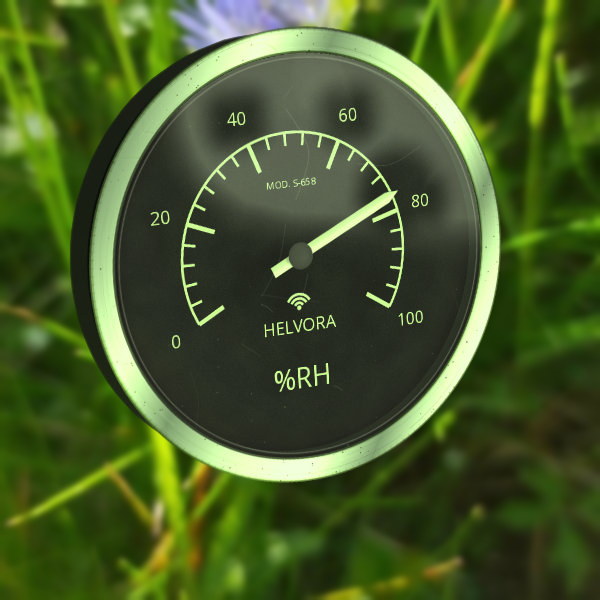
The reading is 76 %
